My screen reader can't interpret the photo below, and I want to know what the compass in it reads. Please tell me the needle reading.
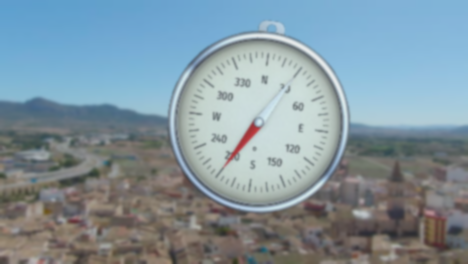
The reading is 210 °
